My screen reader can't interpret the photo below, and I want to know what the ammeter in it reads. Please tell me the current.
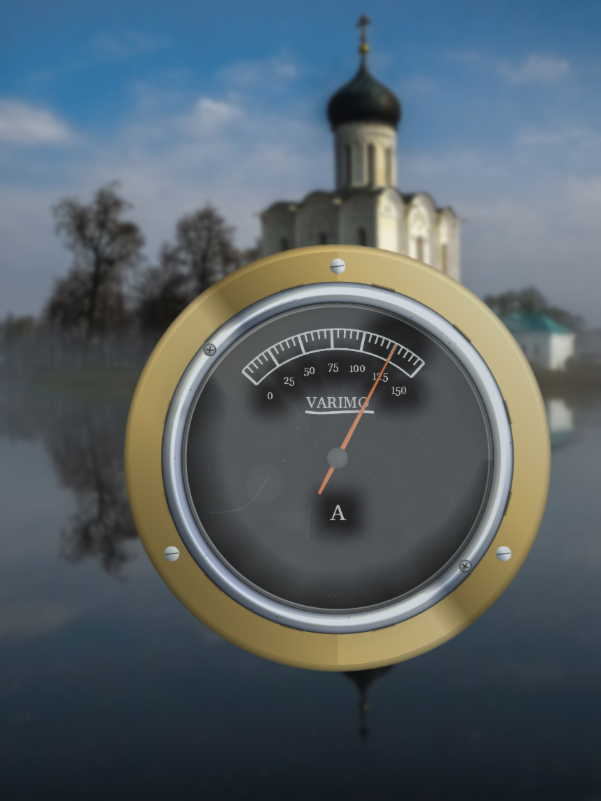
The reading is 125 A
